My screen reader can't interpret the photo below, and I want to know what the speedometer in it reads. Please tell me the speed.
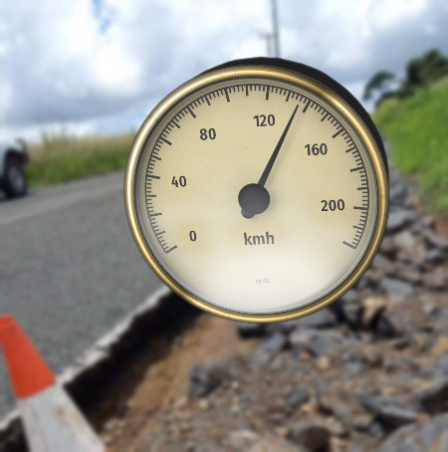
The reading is 136 km/h
